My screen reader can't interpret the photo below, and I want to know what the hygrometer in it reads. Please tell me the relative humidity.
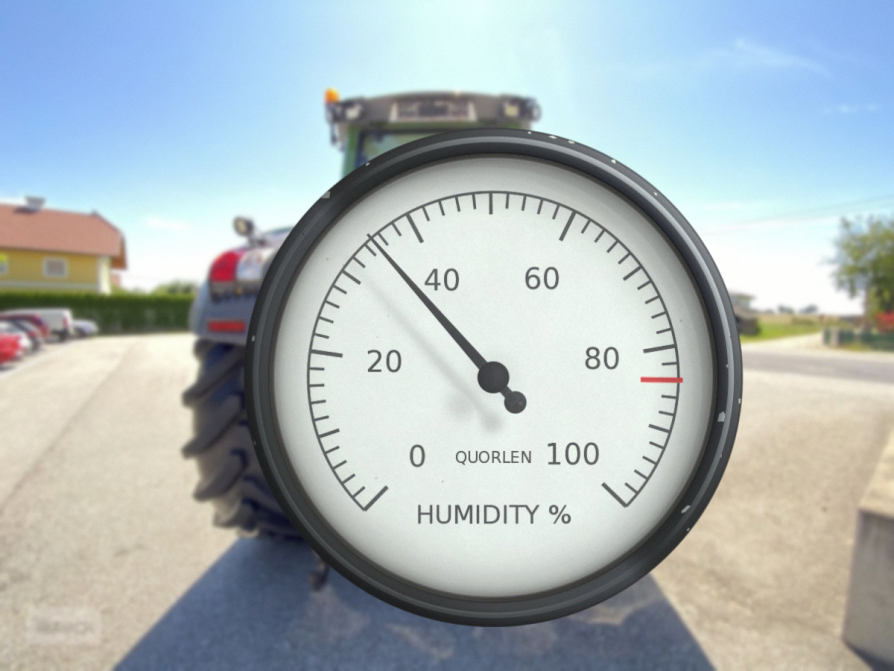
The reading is 35 %
